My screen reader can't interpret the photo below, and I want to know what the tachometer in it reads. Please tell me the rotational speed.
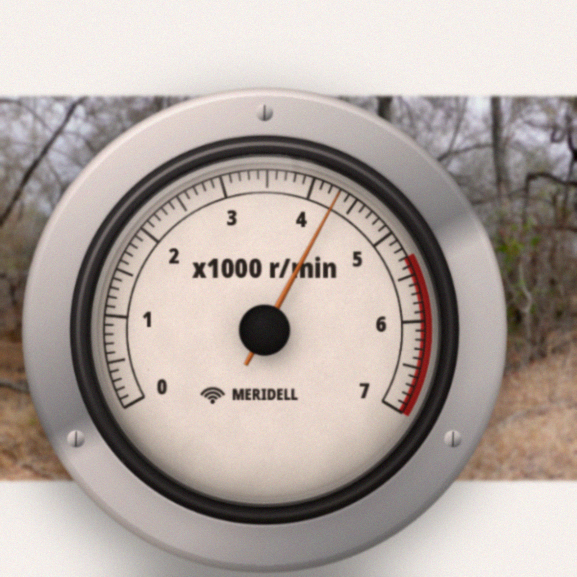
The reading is 4300 rpm
